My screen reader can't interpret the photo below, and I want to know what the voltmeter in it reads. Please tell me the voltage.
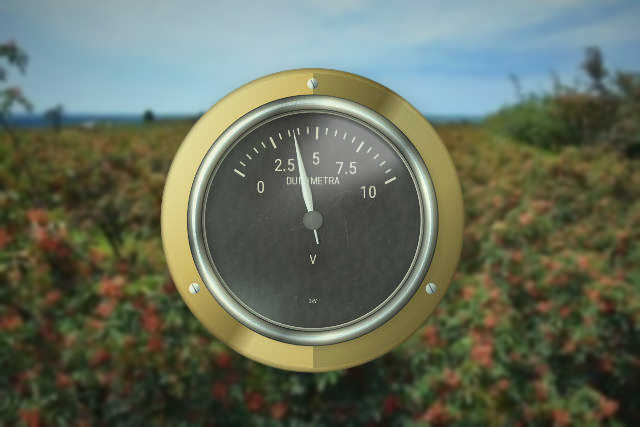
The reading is 3.75 V
